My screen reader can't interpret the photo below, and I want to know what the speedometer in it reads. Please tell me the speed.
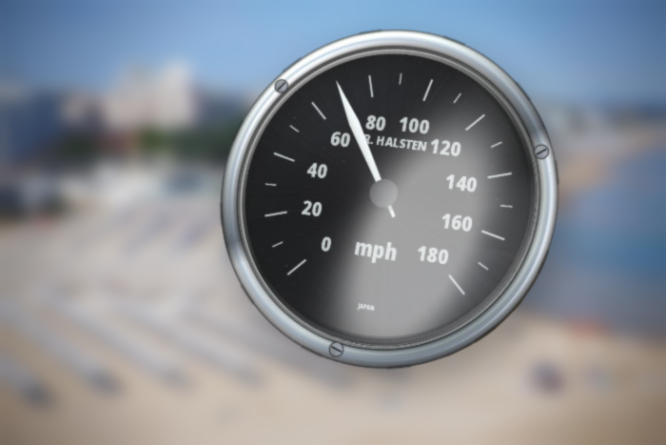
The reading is 70 mph
